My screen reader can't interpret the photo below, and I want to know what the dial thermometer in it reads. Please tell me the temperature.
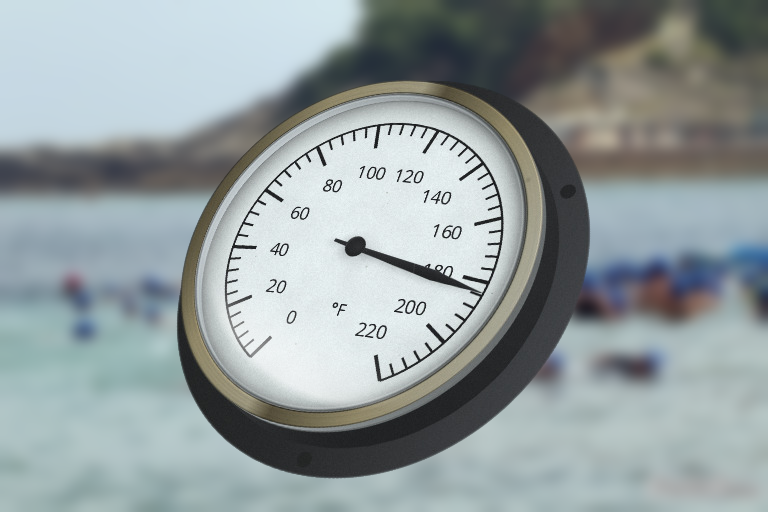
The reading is 184 °F
